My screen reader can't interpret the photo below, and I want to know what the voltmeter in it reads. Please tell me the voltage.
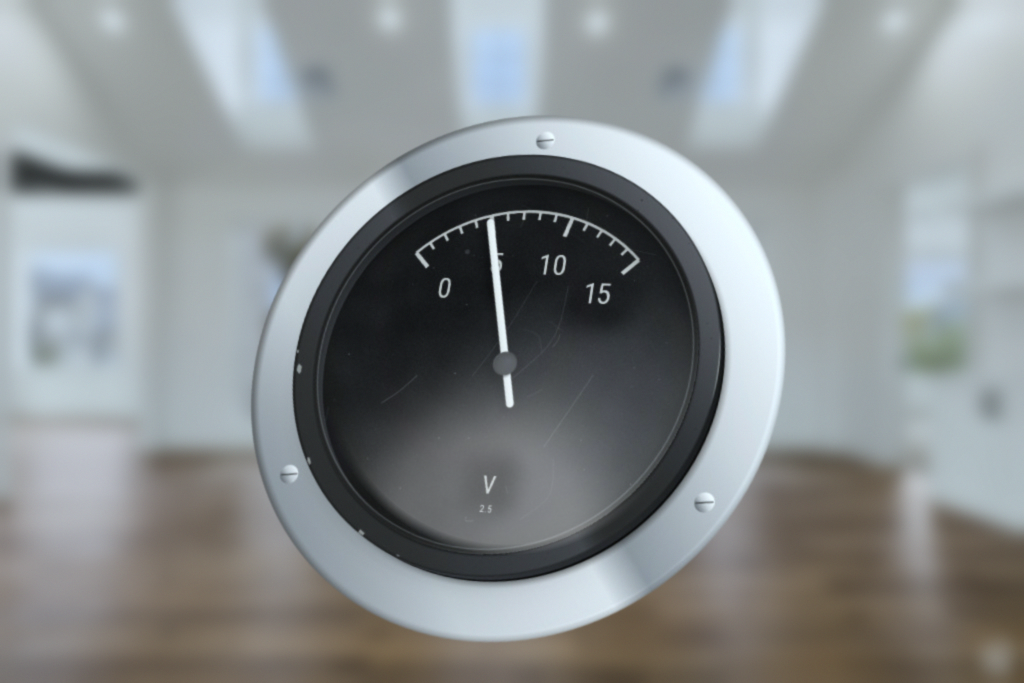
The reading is 5 V
